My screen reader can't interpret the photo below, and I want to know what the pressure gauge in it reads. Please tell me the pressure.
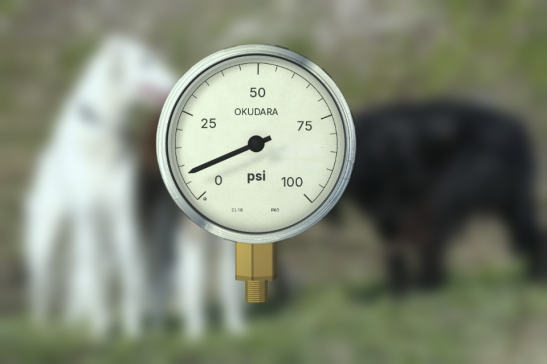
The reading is 7.5 psi
